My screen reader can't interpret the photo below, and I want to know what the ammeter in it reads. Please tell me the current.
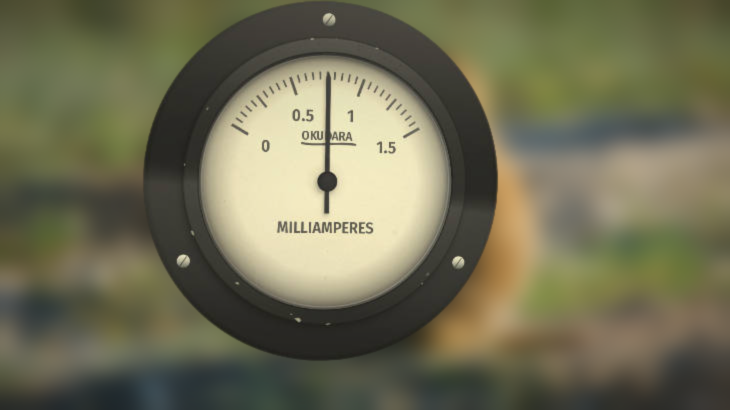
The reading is 0.75 mA
